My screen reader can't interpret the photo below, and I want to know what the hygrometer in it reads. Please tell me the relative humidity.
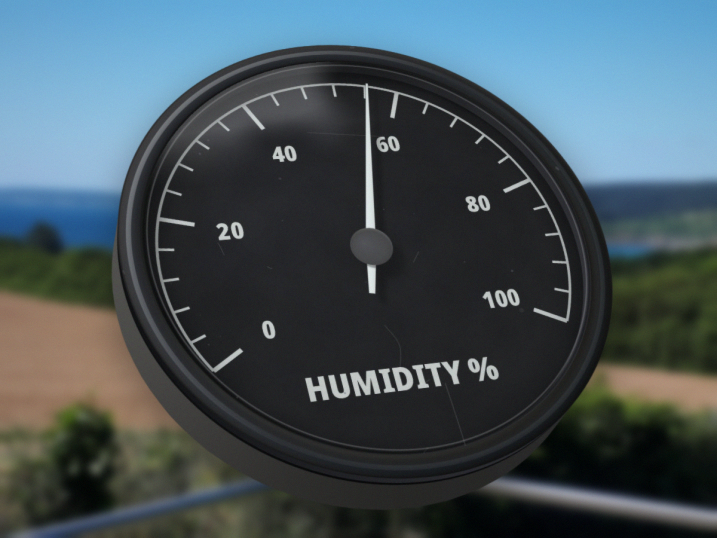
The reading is 56 %
